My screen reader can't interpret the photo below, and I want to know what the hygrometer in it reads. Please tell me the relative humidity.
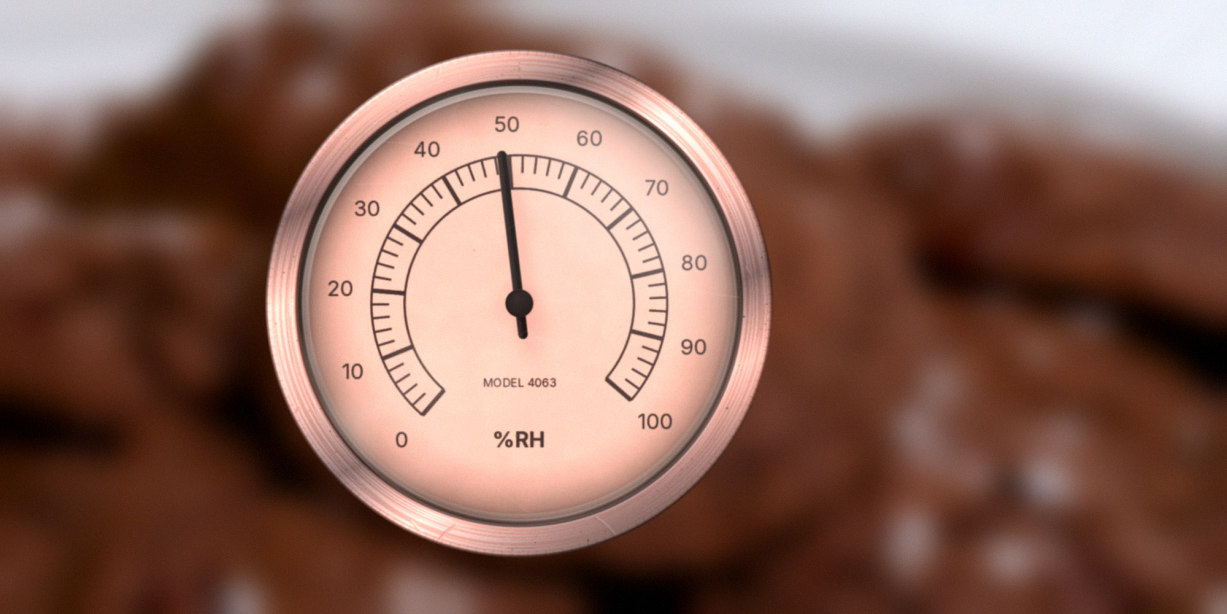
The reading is 49 %
